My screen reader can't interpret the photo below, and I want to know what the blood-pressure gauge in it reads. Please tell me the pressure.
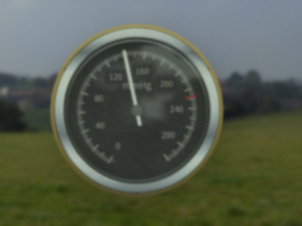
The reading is 140 mmHg
